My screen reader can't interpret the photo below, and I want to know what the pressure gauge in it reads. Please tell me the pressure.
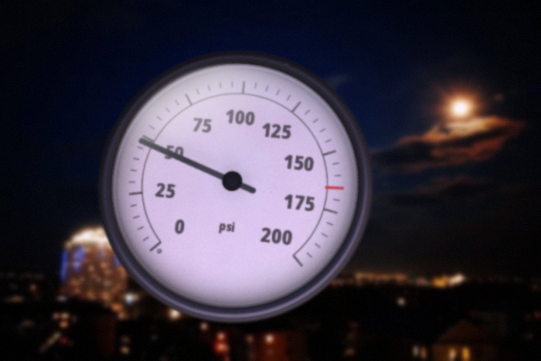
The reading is 47.5 psi
